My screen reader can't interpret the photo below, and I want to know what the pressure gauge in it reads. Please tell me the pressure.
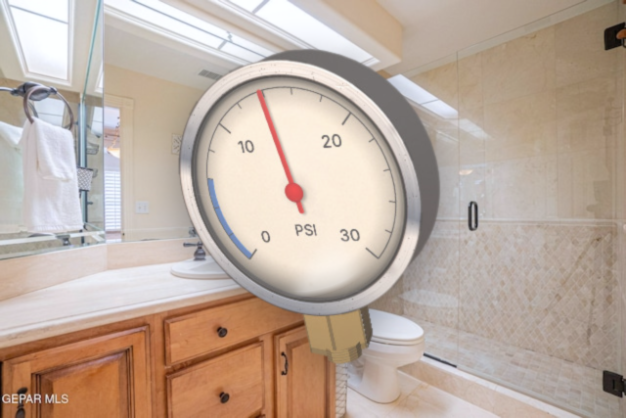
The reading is 14 psi
